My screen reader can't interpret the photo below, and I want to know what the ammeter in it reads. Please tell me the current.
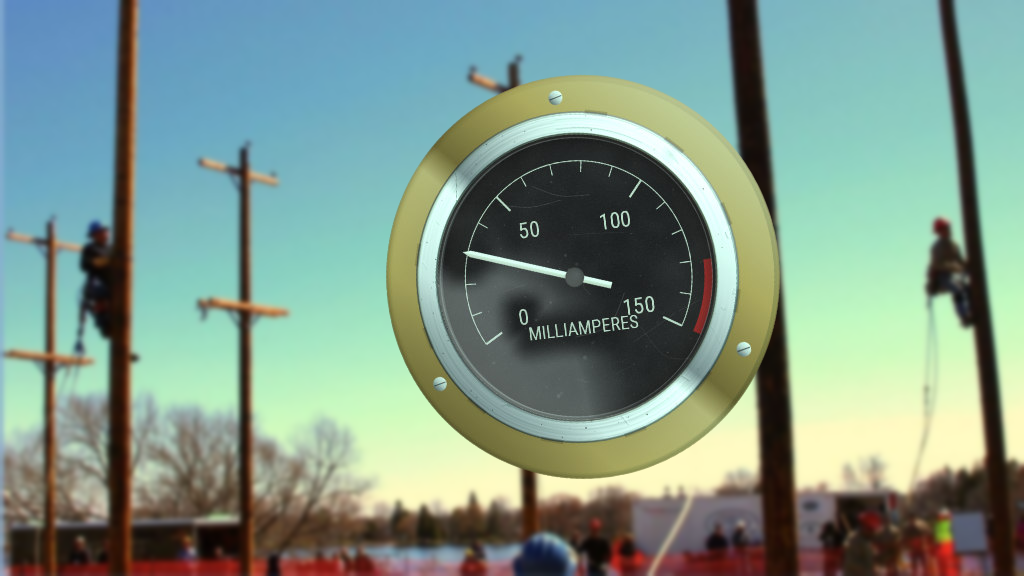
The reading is 30 mA
